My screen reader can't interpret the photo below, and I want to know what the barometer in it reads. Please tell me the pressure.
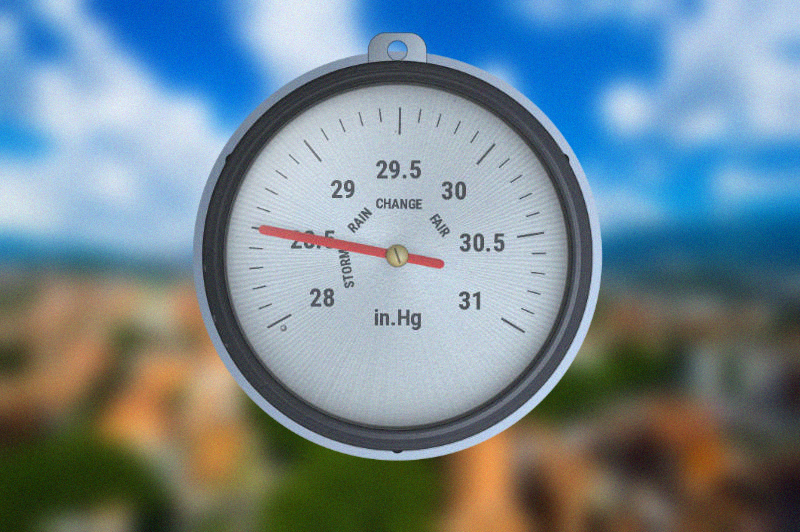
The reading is 28.5 inHg
